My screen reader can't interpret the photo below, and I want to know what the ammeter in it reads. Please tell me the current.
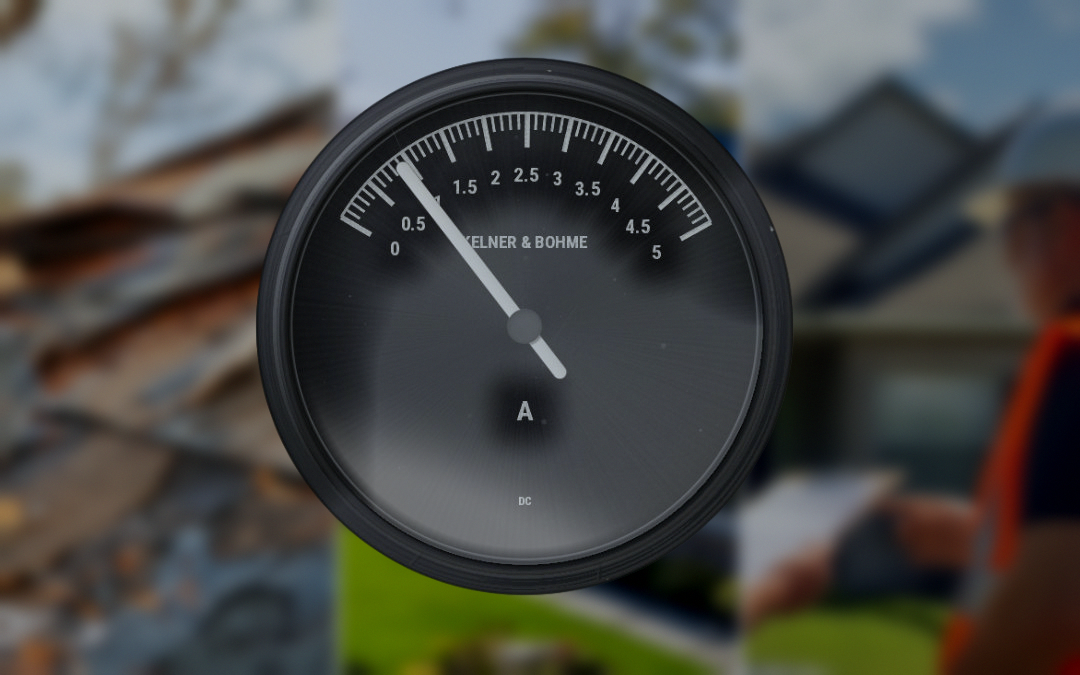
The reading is 0.9 A
